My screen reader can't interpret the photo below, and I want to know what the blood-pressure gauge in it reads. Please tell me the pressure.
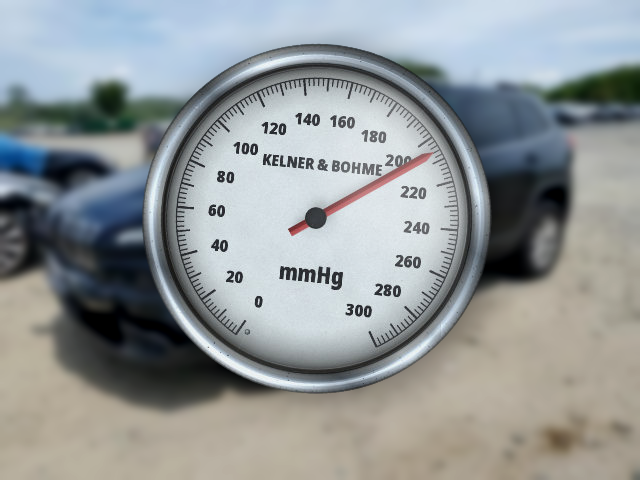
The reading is 206 mmHg
